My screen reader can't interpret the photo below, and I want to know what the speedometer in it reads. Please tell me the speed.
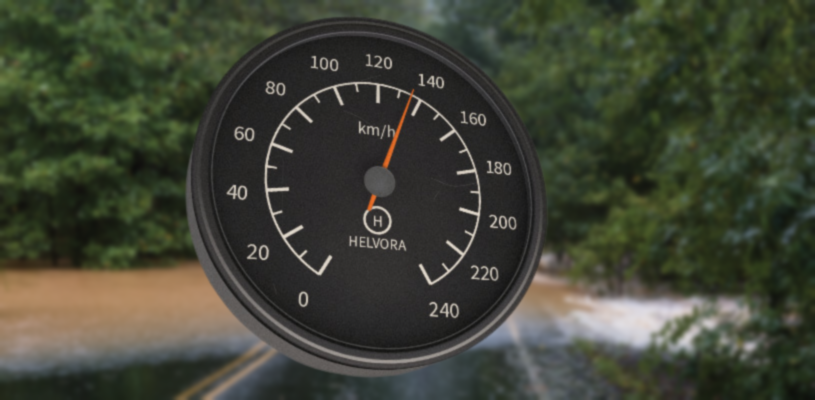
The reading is 135 km/h
